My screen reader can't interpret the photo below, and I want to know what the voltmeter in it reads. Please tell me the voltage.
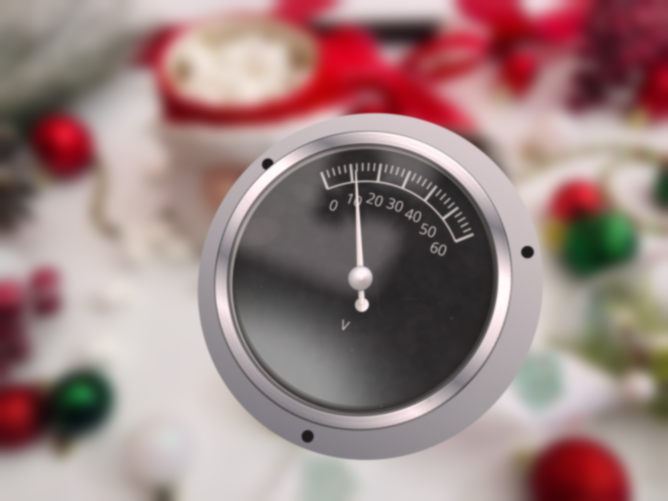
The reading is 12 V
